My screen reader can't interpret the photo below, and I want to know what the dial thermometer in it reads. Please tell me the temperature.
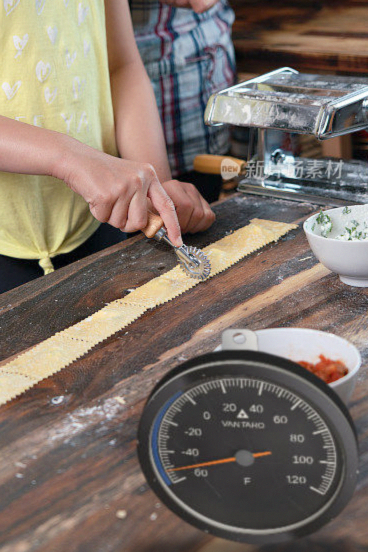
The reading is -50 °F
